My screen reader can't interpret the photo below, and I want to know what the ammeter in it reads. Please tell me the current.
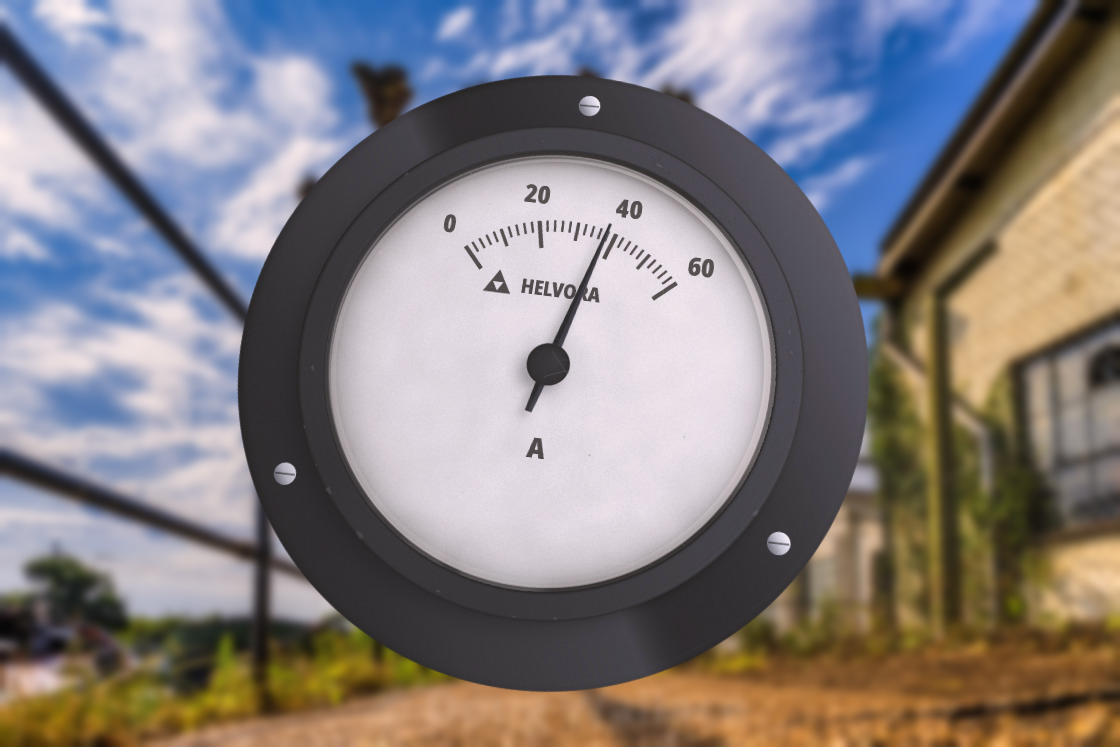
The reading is 38 A
